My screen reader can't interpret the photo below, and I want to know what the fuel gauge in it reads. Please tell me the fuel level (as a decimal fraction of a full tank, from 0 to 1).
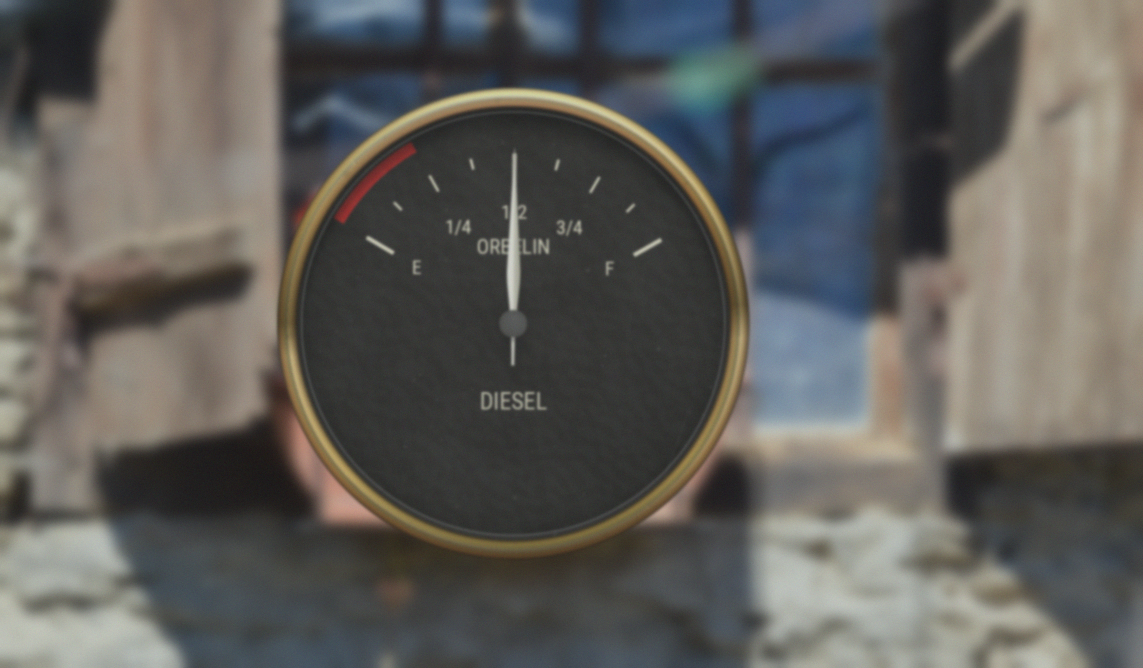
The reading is 0.5
